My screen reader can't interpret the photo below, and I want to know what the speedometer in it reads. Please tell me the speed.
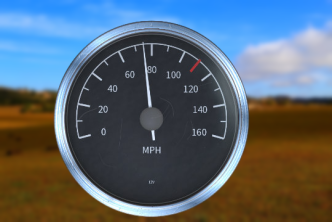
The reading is 75 mph
